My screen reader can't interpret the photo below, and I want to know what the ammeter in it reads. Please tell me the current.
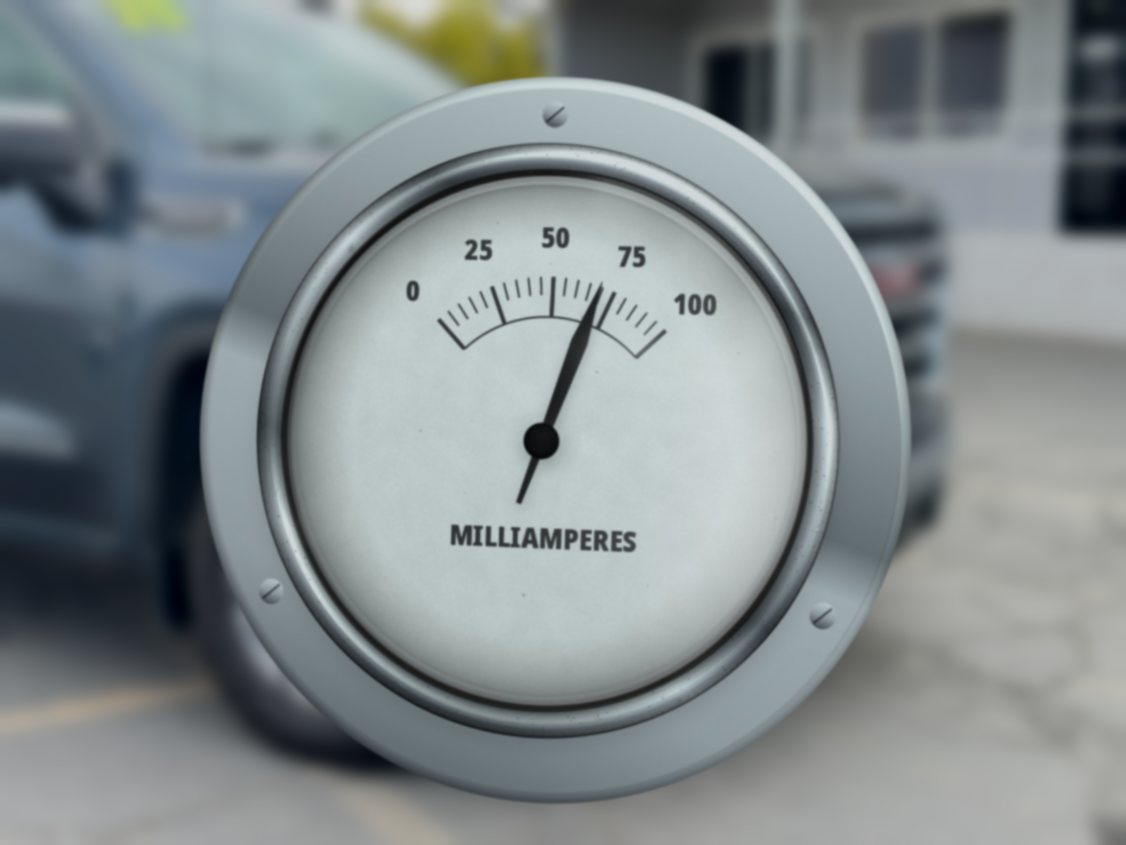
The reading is 70 mA
